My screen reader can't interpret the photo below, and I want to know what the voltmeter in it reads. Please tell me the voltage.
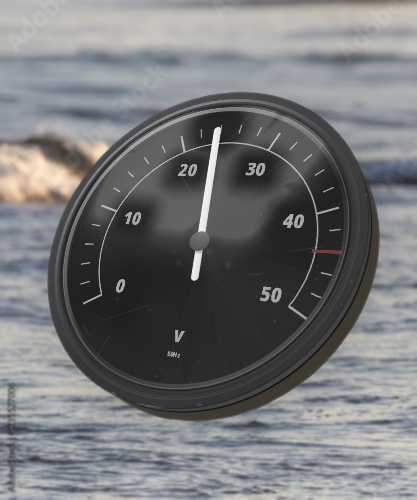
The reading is 24 V
